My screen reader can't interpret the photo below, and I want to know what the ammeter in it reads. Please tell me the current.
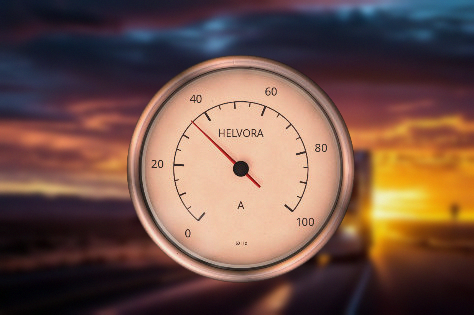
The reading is 35 A
